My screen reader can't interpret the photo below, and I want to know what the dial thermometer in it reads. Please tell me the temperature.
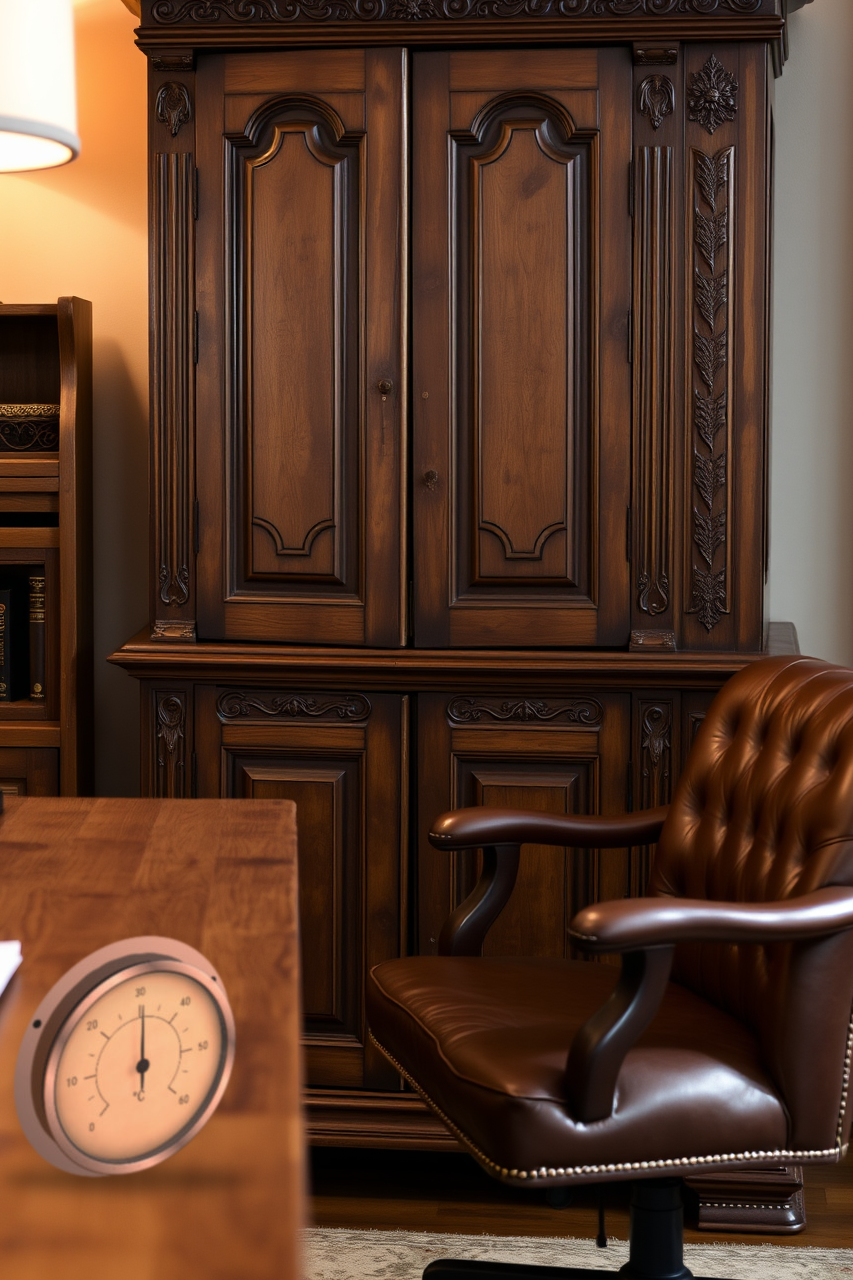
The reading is 30 °C
